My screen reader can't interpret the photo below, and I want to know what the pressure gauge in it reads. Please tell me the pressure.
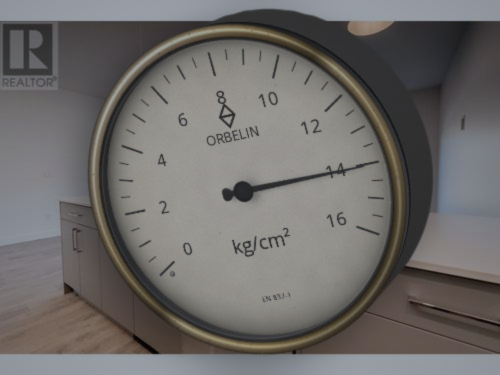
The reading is 14 kg/cm²
